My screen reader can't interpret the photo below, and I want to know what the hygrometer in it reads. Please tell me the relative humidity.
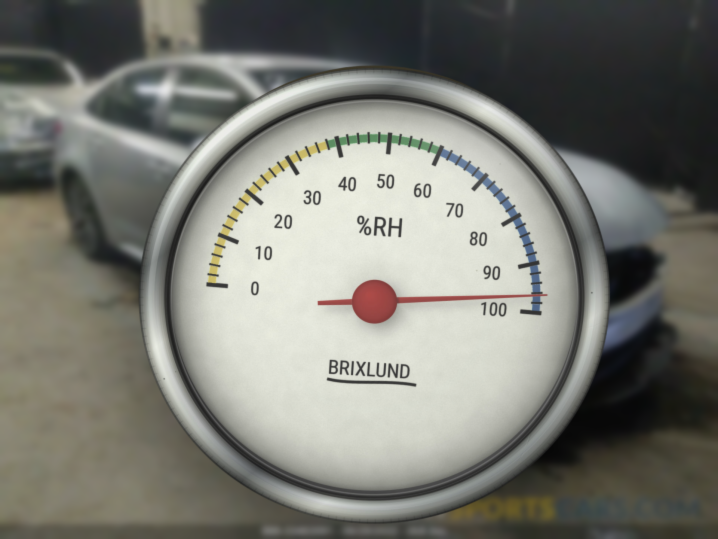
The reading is 96 %
